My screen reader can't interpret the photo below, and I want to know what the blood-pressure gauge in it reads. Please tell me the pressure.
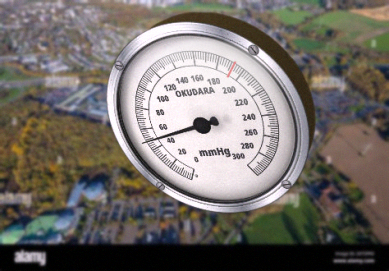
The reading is 50 mmHg
